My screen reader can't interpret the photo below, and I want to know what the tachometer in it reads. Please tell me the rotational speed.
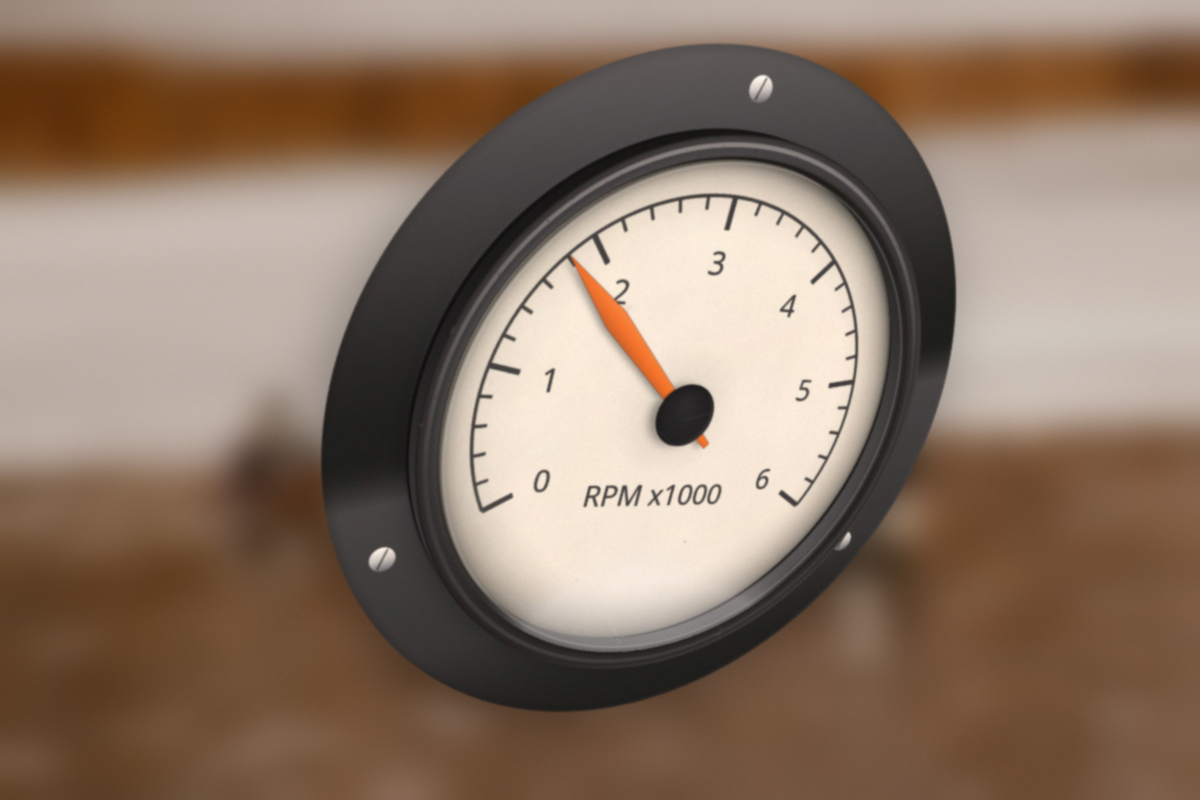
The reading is 1800 rpm
